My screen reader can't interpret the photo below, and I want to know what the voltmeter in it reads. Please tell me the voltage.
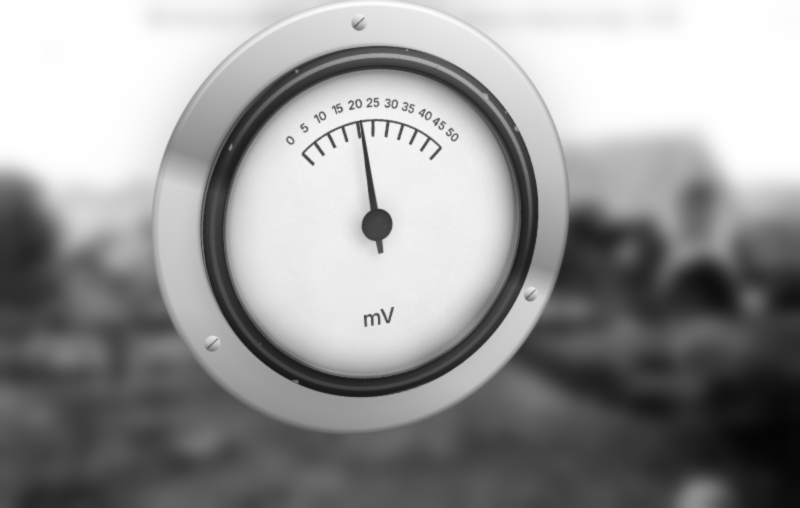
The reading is 20 mV
